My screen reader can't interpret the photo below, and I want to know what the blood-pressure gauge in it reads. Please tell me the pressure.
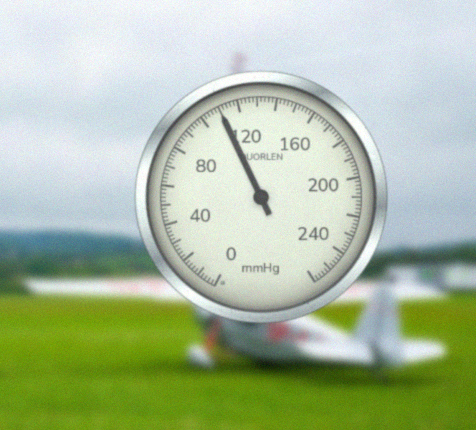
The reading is 110 mmHg
